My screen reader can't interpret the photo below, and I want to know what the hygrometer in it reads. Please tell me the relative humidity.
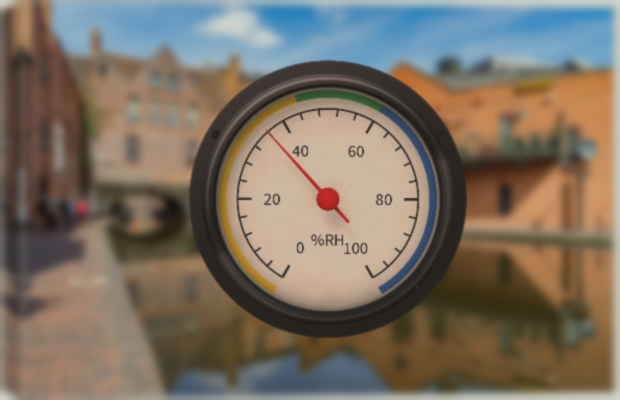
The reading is 36 %
